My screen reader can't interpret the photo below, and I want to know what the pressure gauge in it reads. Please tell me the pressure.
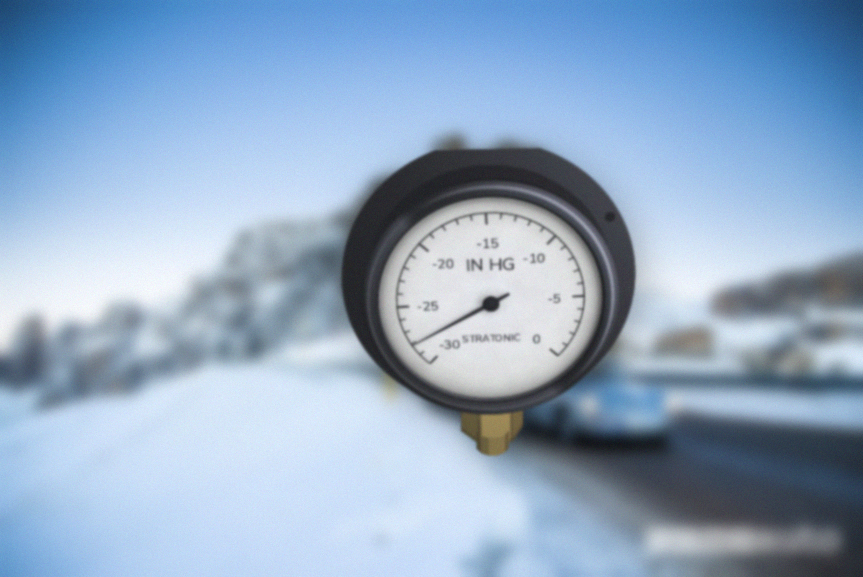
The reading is -28 inHg
